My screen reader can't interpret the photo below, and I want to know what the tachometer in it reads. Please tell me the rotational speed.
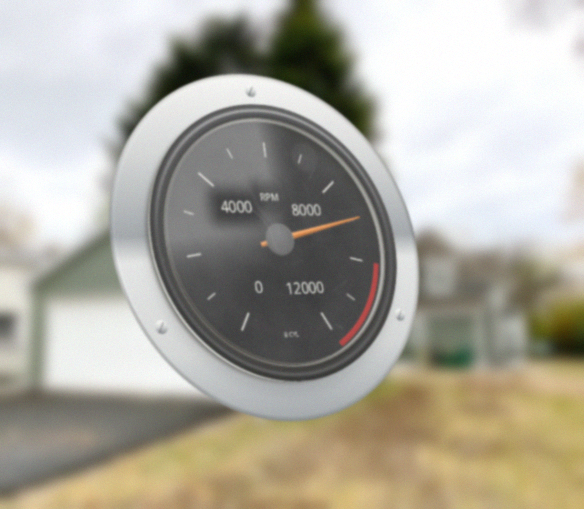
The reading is 9000 rpm
